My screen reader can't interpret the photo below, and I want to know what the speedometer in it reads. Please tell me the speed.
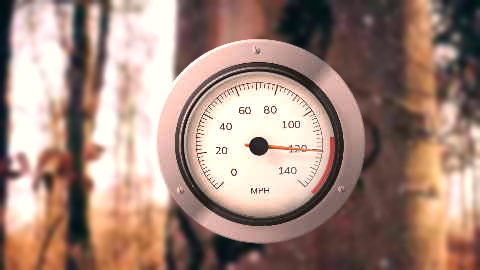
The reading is 120 mph
